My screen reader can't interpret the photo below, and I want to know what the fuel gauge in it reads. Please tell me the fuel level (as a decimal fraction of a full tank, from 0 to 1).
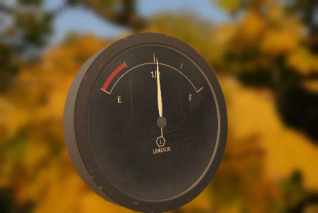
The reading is 0.5
